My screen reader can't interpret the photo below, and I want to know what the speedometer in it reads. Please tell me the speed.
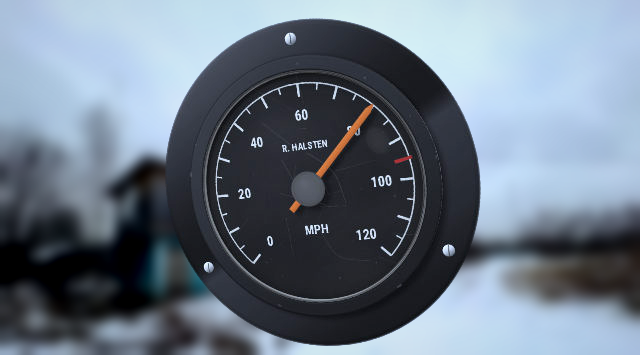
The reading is 80 mph
